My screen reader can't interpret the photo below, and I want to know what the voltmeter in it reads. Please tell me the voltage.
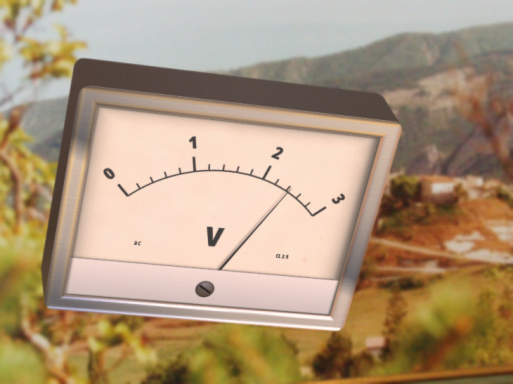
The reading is 2.4 V
